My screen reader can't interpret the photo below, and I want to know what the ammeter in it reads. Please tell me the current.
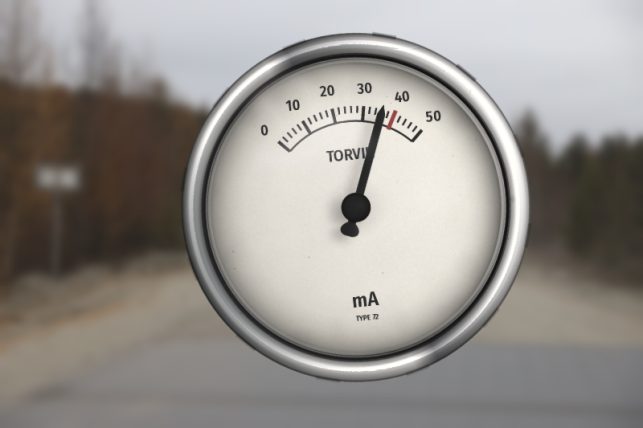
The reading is 36 mA
